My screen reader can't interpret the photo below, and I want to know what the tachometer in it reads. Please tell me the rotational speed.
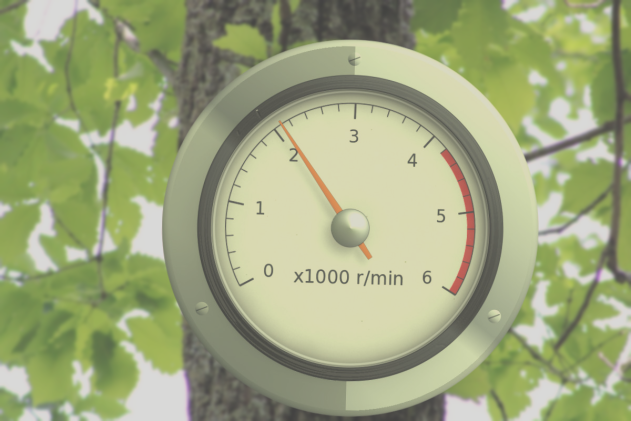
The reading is 2100 rpm
